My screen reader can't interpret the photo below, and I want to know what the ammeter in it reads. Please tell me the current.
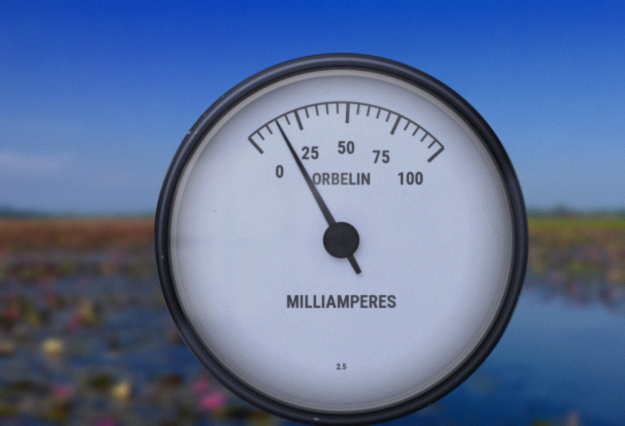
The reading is 15 mA
